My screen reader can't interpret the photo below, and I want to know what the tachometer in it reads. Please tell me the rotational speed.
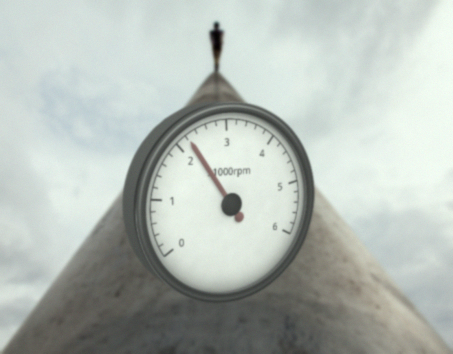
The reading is 2200 rpm
